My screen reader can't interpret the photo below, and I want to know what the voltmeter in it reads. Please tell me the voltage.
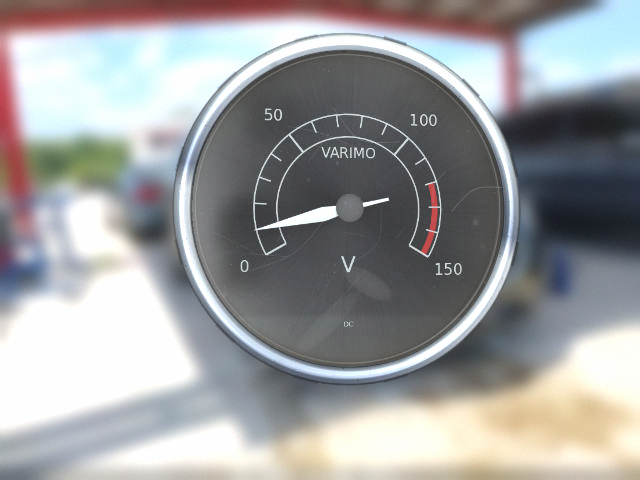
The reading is 10 V
